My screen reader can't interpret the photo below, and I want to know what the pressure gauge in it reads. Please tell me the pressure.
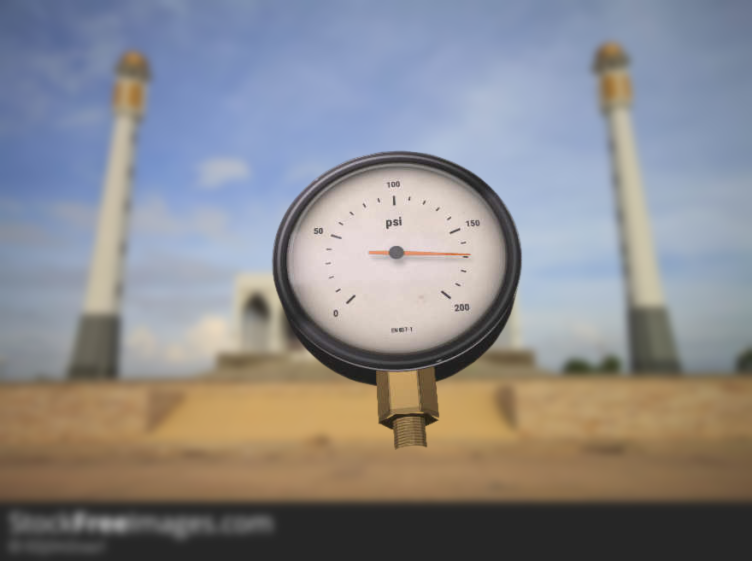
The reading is 170 psi
